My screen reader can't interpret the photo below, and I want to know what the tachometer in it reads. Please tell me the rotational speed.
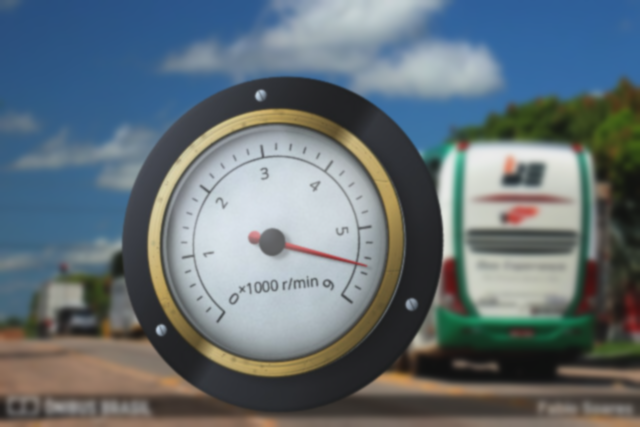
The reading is 5500 rpm
